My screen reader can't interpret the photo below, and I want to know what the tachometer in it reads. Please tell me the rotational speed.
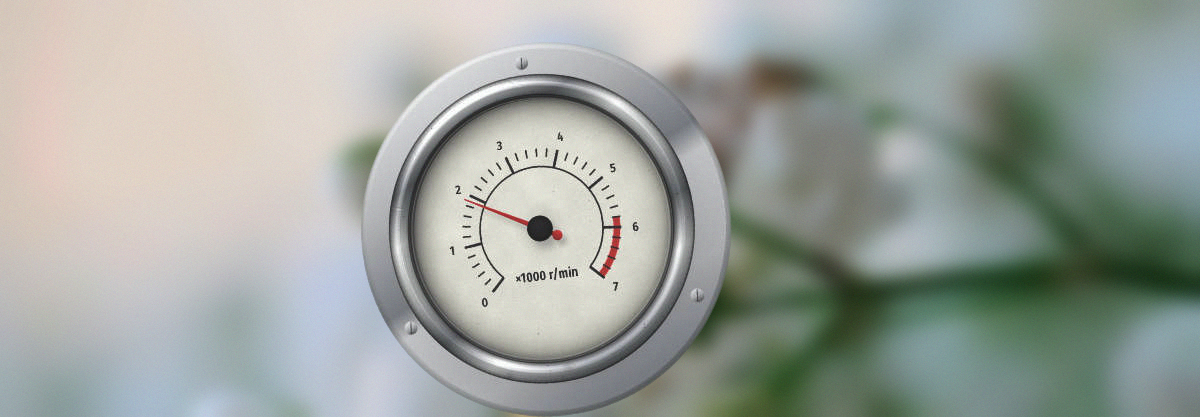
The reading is 1900 rpm
